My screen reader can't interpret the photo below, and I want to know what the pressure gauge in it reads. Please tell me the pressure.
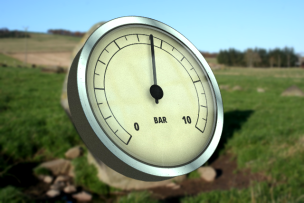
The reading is 5.5 bar
